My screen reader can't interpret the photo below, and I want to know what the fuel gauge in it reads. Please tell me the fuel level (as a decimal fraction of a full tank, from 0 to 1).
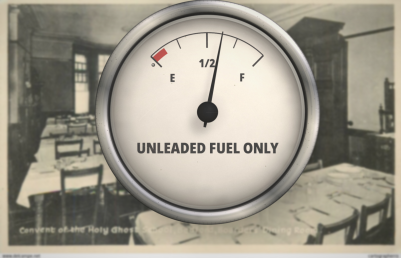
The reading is 0.625
